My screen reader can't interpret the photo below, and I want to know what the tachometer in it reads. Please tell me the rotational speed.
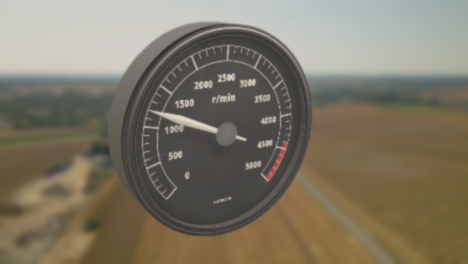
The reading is 1200 rpm
